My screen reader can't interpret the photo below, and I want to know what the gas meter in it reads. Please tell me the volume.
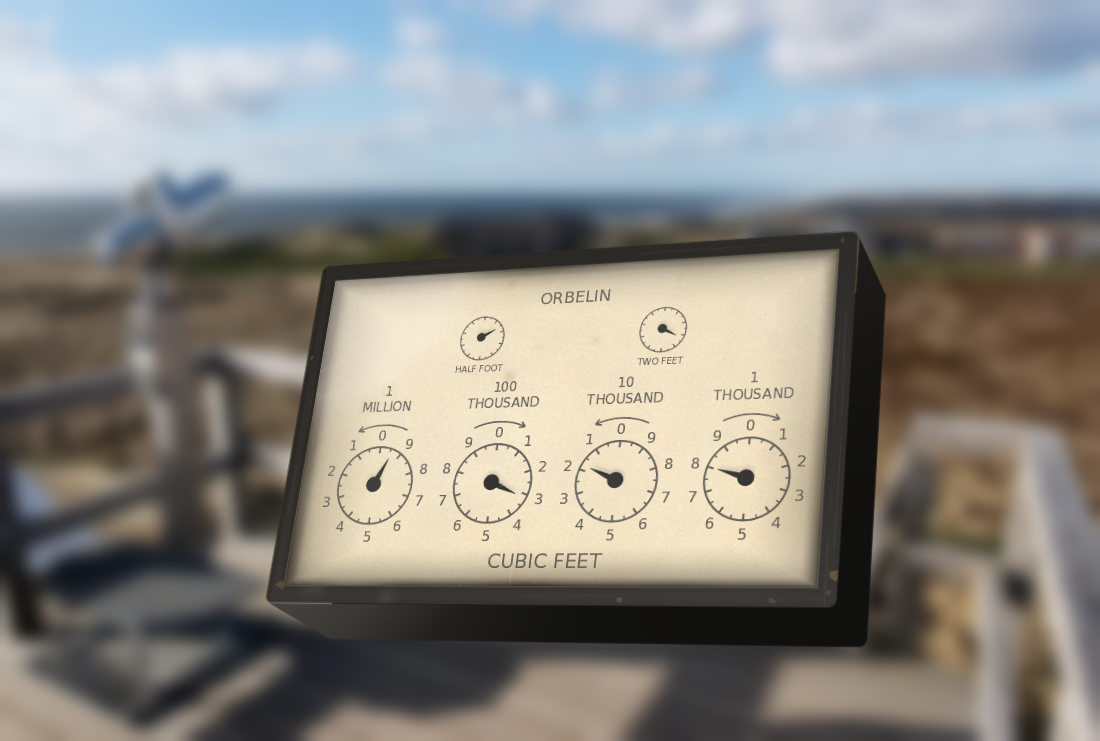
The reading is 931800 ft³
